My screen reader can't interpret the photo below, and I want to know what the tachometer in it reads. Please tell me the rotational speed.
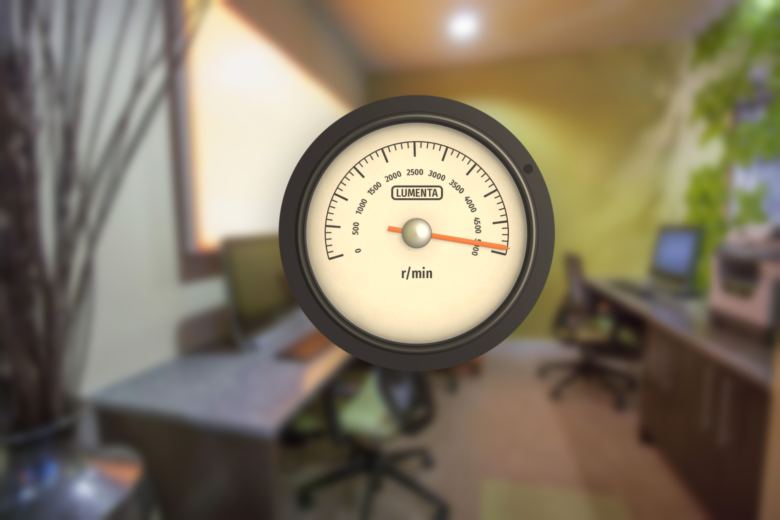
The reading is 4900 rpm
